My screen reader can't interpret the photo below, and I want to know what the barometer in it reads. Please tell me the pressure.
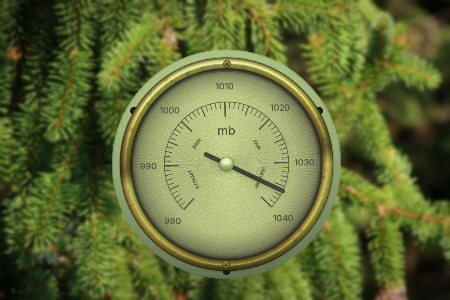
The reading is 1036 mbar
